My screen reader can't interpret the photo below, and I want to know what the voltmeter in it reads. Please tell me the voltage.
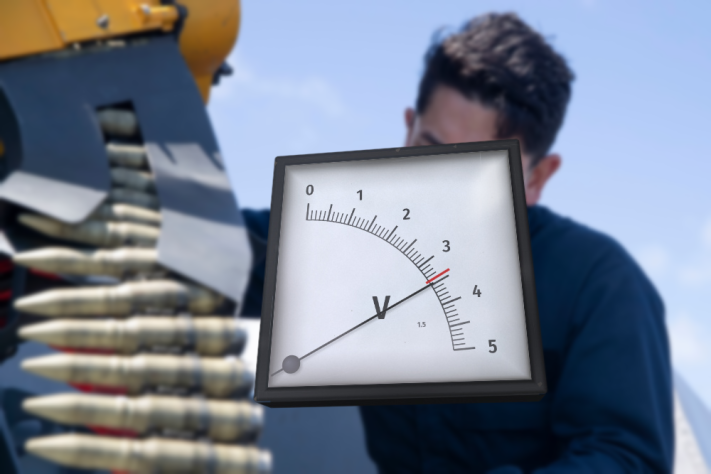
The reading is 3.5 V
